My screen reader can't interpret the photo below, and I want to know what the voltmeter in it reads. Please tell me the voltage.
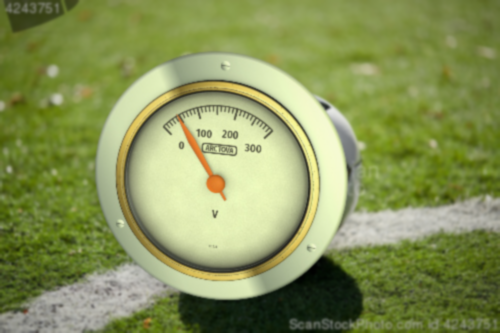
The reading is 50 V
